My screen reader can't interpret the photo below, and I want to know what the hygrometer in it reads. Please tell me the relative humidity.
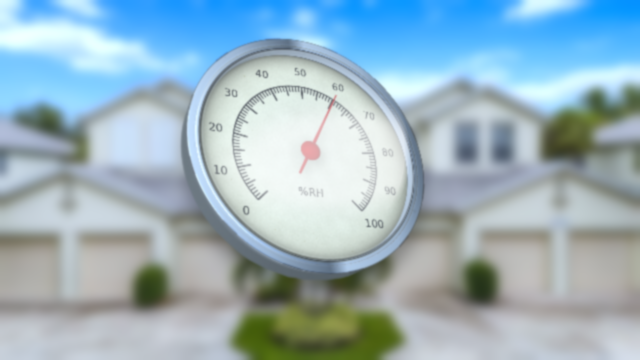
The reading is 60 %
